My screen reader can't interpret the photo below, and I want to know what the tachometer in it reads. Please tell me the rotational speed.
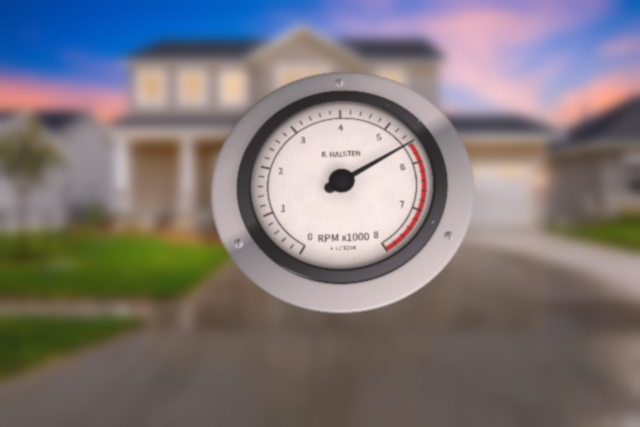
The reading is 5600 rpm
